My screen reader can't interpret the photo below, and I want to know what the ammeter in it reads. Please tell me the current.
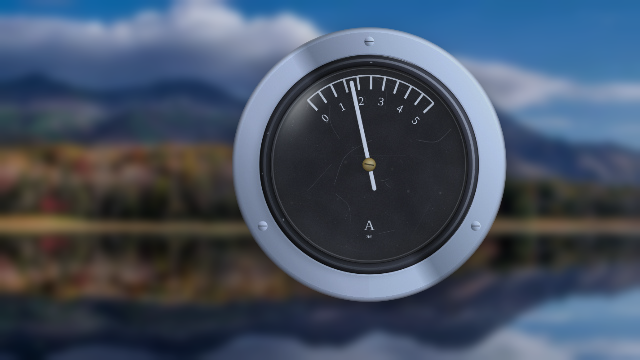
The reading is 1.75 A
